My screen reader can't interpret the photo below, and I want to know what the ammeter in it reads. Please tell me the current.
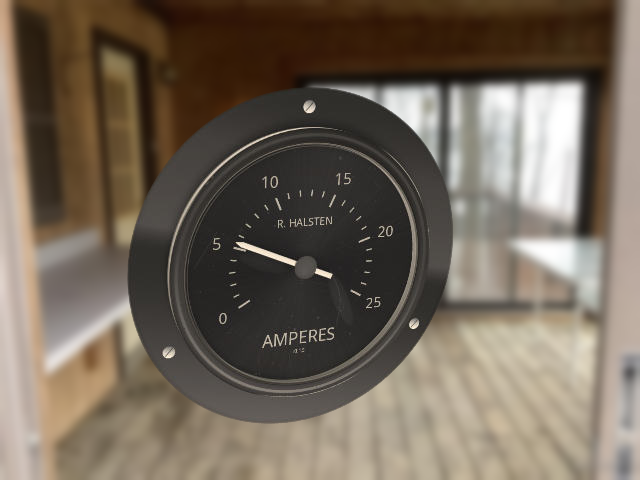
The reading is 5.5 A
